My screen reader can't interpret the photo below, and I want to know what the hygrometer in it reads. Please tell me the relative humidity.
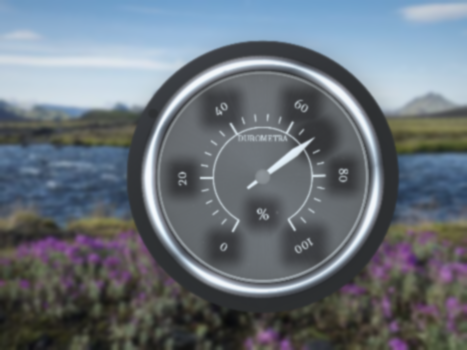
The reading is 68 %
